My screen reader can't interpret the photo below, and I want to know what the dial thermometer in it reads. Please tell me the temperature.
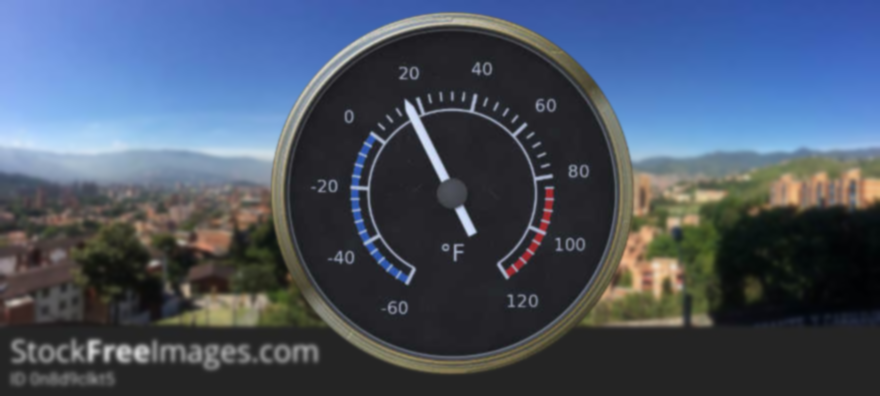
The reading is 16 °F
